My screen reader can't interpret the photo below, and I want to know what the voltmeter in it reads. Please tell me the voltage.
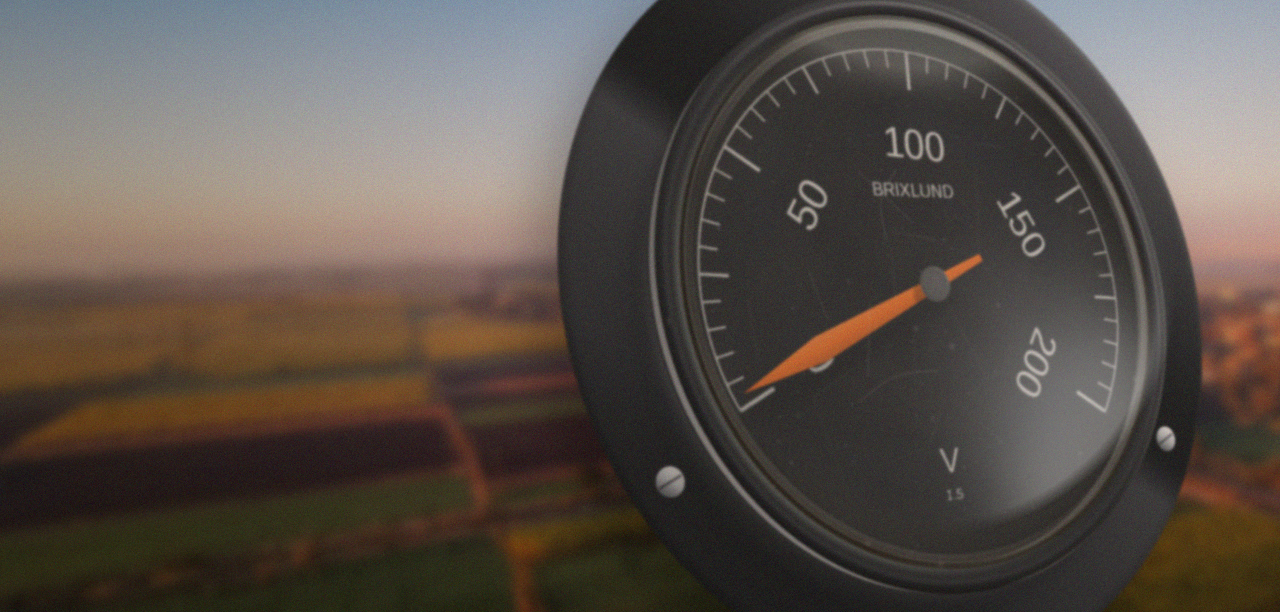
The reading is 2.5 V
